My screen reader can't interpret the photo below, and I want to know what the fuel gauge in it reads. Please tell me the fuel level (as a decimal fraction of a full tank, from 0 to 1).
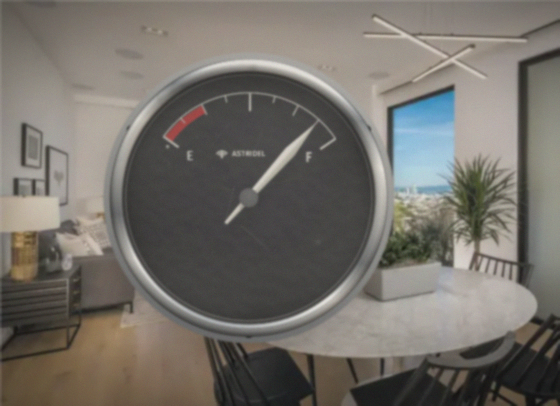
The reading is 0.875
